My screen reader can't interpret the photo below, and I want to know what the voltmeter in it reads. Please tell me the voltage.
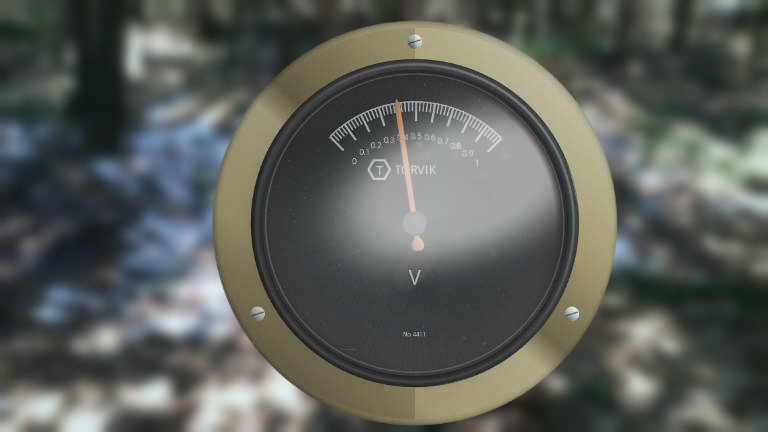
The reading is 0.4 V
